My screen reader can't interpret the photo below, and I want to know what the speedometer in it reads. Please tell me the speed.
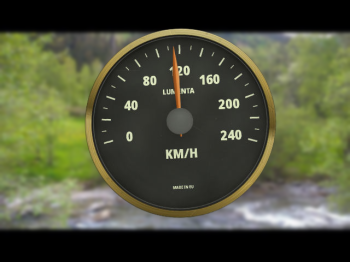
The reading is 115 km/h
